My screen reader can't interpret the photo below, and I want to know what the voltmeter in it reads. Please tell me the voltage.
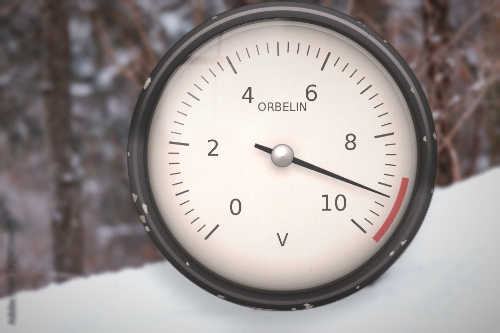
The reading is 9.2 V
